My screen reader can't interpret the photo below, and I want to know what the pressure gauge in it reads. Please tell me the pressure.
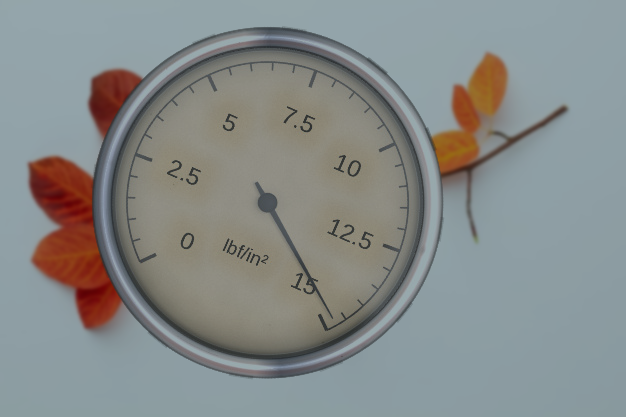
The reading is 14.75 psi
